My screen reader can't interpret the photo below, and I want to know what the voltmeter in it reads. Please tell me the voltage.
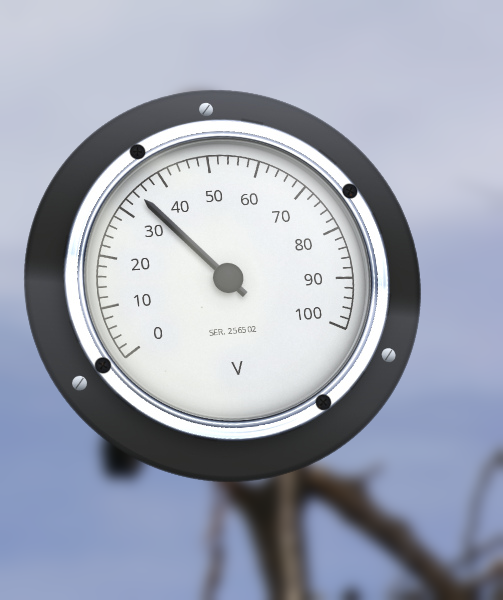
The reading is 34 V
